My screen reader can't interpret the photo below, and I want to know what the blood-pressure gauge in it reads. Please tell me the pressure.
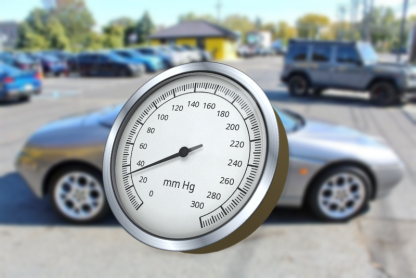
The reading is 30 mmHg
